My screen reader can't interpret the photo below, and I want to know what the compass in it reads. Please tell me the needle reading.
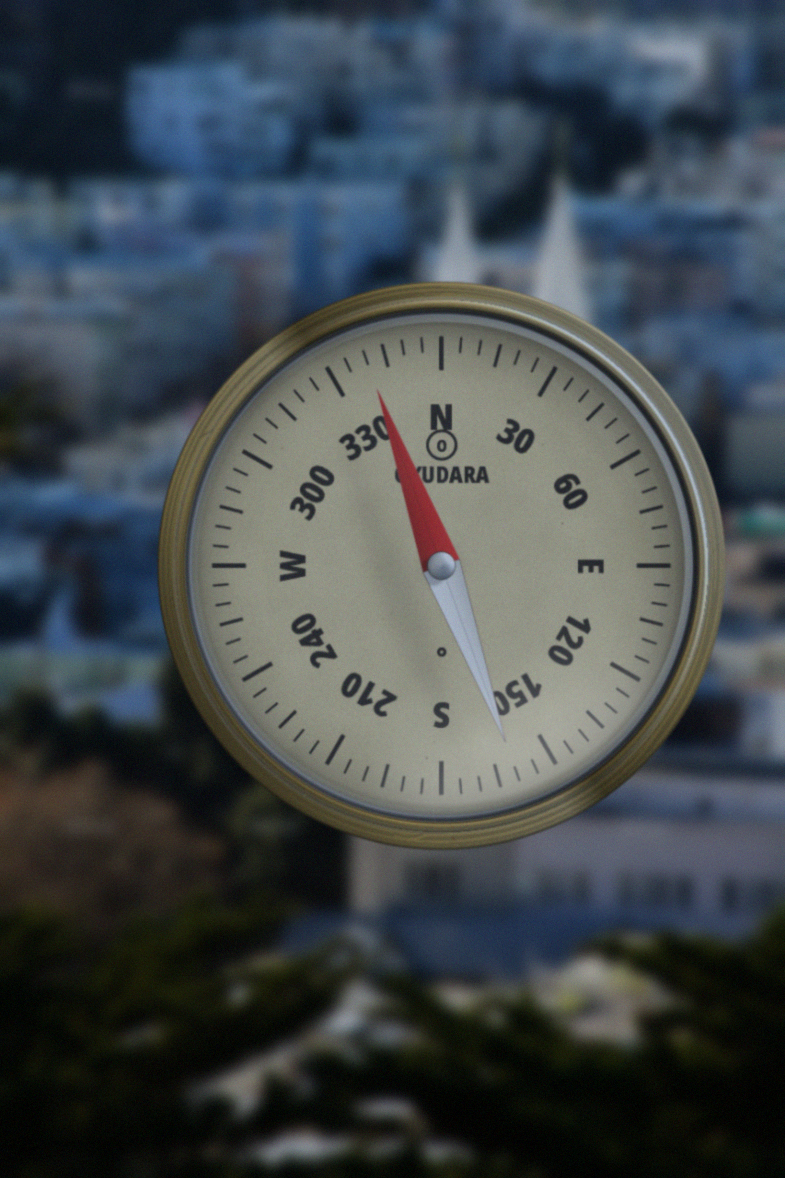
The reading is 340 °
